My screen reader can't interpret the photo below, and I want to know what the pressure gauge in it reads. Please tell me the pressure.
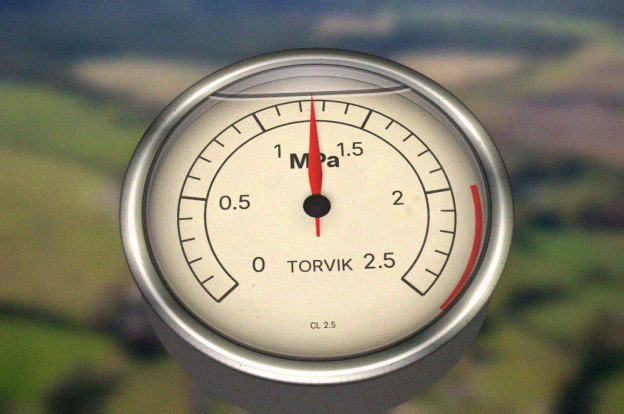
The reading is 1.25 MPa
